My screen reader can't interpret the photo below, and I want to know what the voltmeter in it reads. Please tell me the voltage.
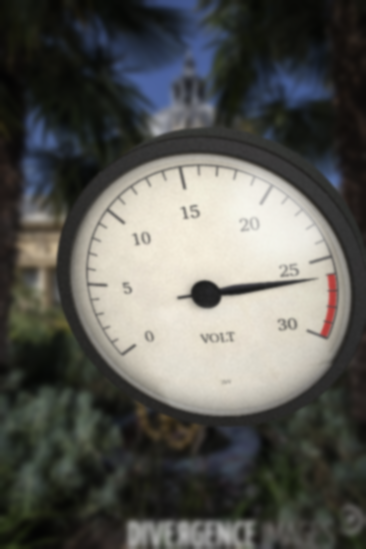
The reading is 26 V
